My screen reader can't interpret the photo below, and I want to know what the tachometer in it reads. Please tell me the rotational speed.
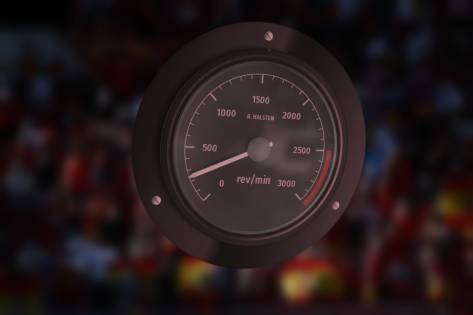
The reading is 250 rpm
